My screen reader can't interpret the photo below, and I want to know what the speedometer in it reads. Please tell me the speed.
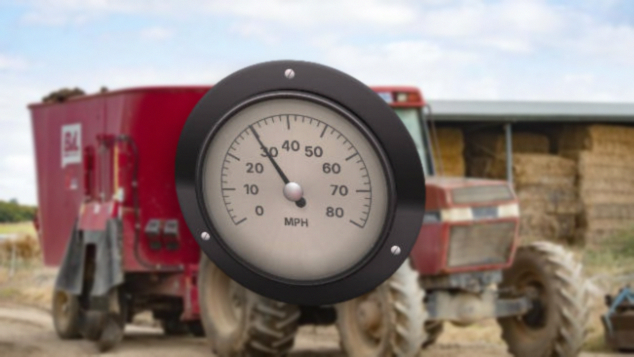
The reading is 30 mph
